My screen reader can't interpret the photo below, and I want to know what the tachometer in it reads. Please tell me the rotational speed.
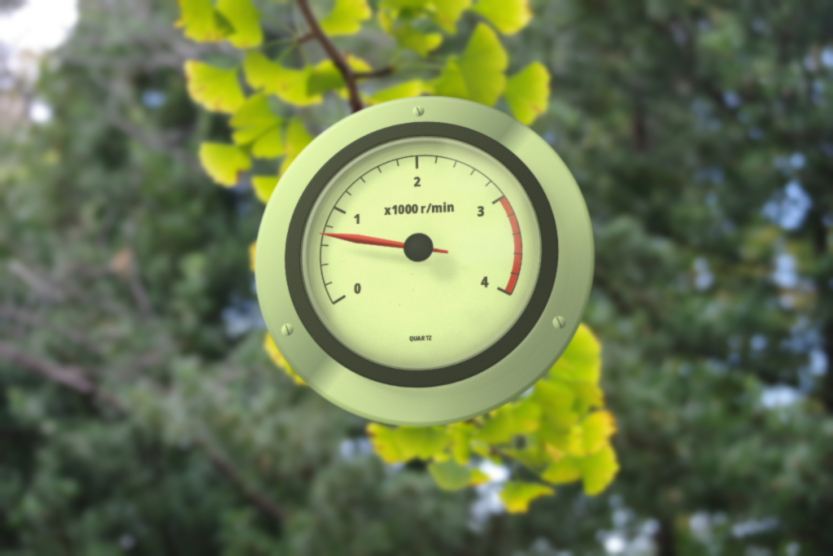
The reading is 700 rpm
